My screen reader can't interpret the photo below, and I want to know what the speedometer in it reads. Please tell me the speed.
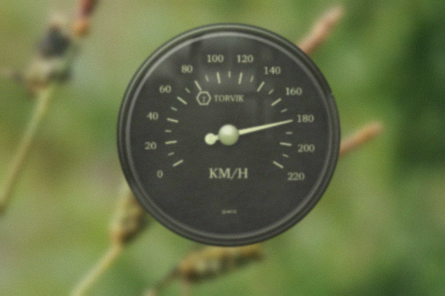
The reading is 180 km/h
